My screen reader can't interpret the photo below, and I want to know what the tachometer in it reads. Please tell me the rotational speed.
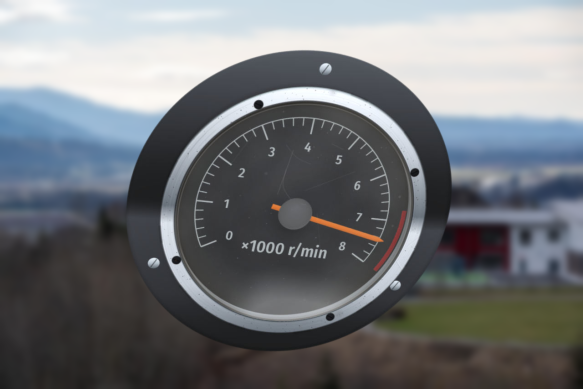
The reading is 7400 rpm
